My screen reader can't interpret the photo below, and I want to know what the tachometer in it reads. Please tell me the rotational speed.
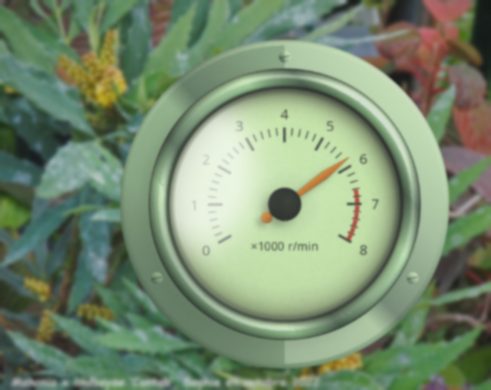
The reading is 5800 rpm
